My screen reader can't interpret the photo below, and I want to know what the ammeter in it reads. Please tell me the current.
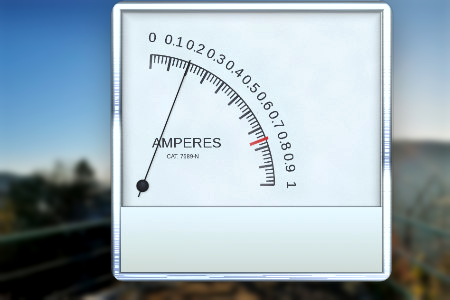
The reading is 0.2 A
